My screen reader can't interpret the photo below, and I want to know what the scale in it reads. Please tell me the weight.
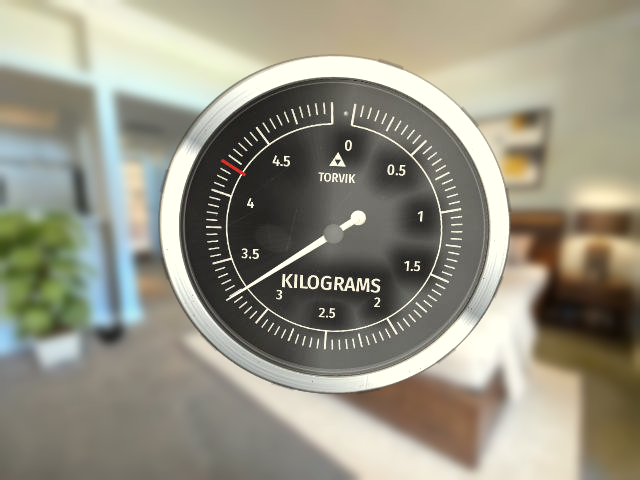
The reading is 3.25 kg
